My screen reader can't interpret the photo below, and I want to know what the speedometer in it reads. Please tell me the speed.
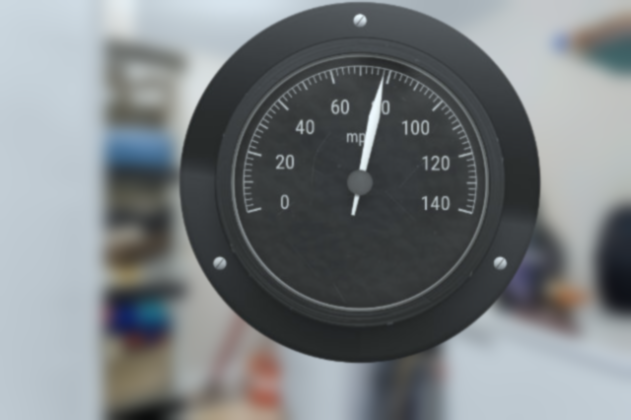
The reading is 78 mph
